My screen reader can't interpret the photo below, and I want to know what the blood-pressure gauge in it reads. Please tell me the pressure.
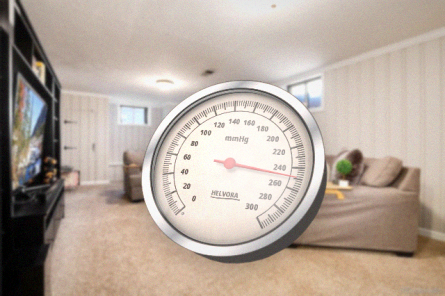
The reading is 250 mmHg
